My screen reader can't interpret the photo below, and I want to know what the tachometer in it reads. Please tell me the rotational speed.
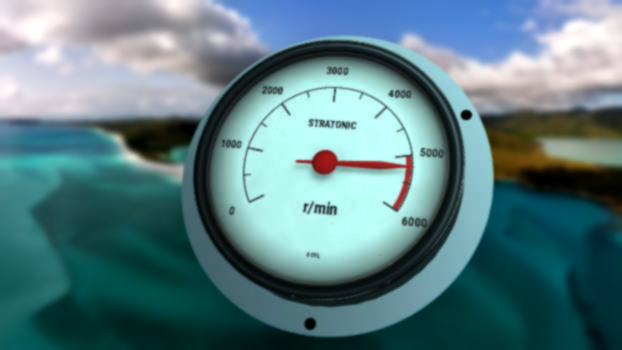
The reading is 5250 rpm
